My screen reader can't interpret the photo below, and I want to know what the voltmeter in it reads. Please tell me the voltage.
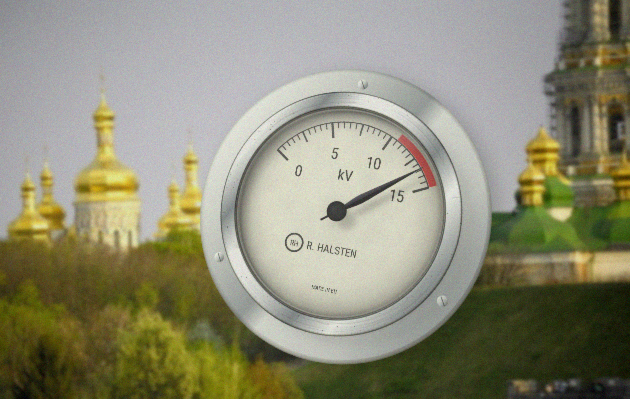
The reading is 13.5 kV
